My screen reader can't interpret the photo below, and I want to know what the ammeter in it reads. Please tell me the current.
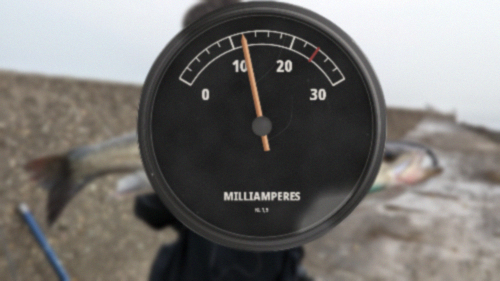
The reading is 12 mA
